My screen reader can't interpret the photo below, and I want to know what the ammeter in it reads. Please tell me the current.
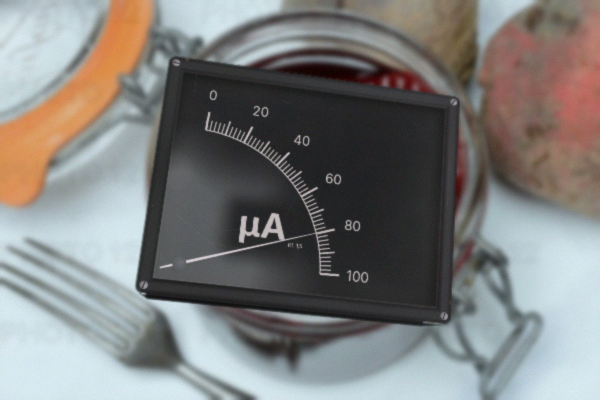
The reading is 80 µA
